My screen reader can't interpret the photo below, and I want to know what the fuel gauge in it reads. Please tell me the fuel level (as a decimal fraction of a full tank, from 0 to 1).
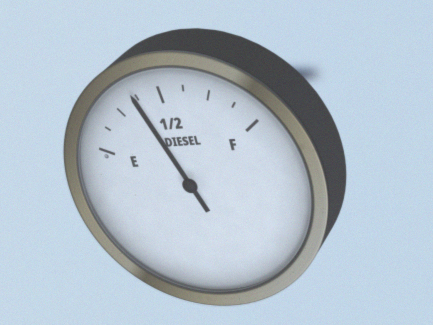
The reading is 0.375
